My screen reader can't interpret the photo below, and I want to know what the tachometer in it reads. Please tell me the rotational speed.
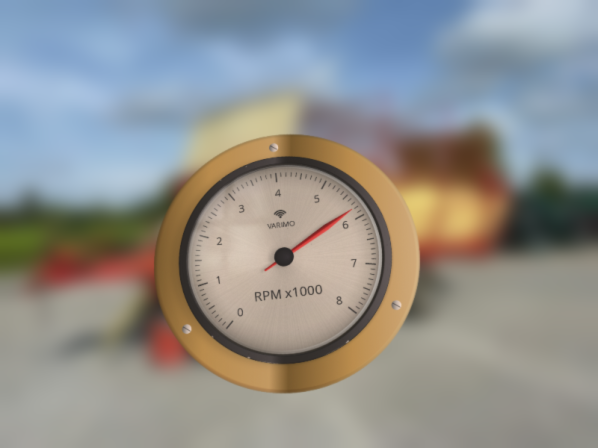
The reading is 5800 rpm
